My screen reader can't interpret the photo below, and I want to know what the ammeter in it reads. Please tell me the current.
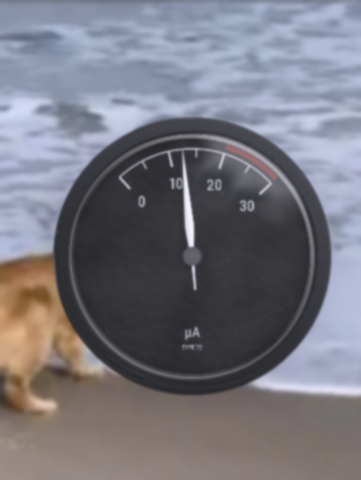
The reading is 12.5 µA
